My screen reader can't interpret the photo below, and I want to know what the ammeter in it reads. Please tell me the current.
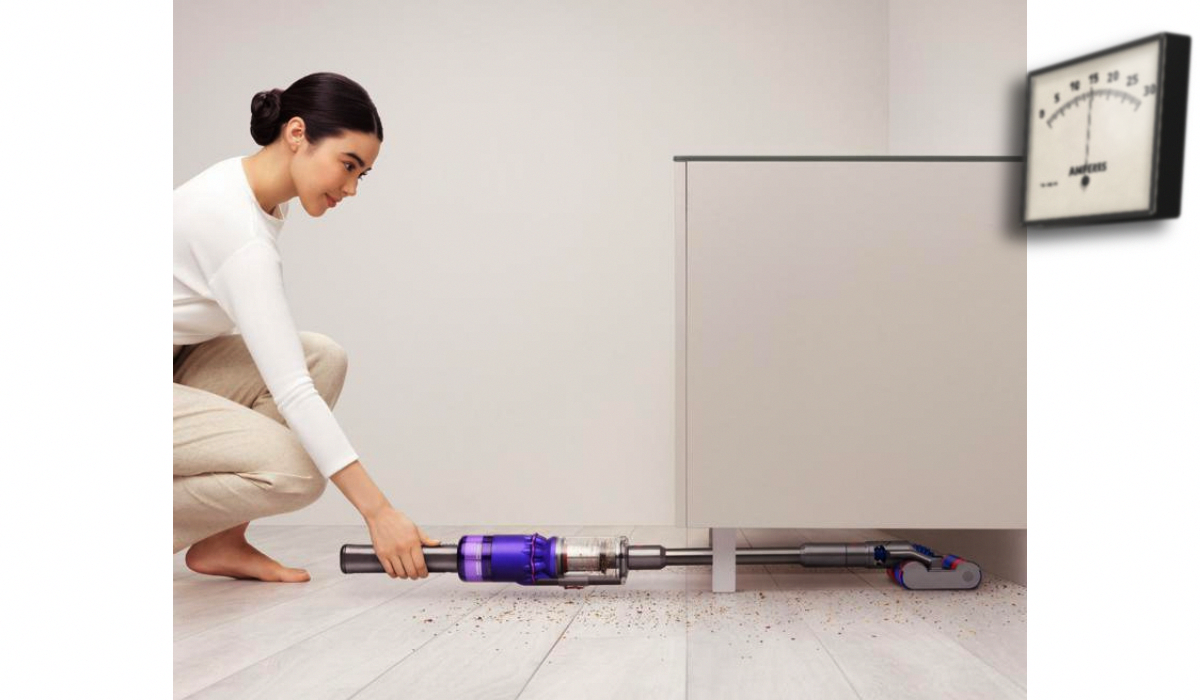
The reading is 15 A
